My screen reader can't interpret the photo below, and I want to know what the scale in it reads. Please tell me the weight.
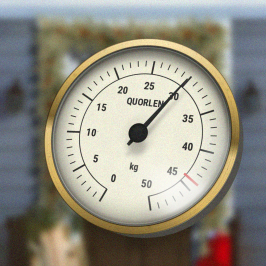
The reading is 30 kg
